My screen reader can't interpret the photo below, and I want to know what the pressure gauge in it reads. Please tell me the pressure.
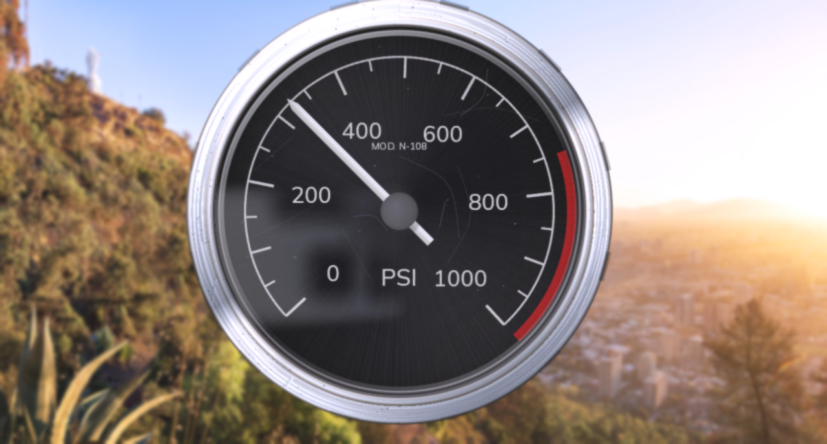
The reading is 325 psi
